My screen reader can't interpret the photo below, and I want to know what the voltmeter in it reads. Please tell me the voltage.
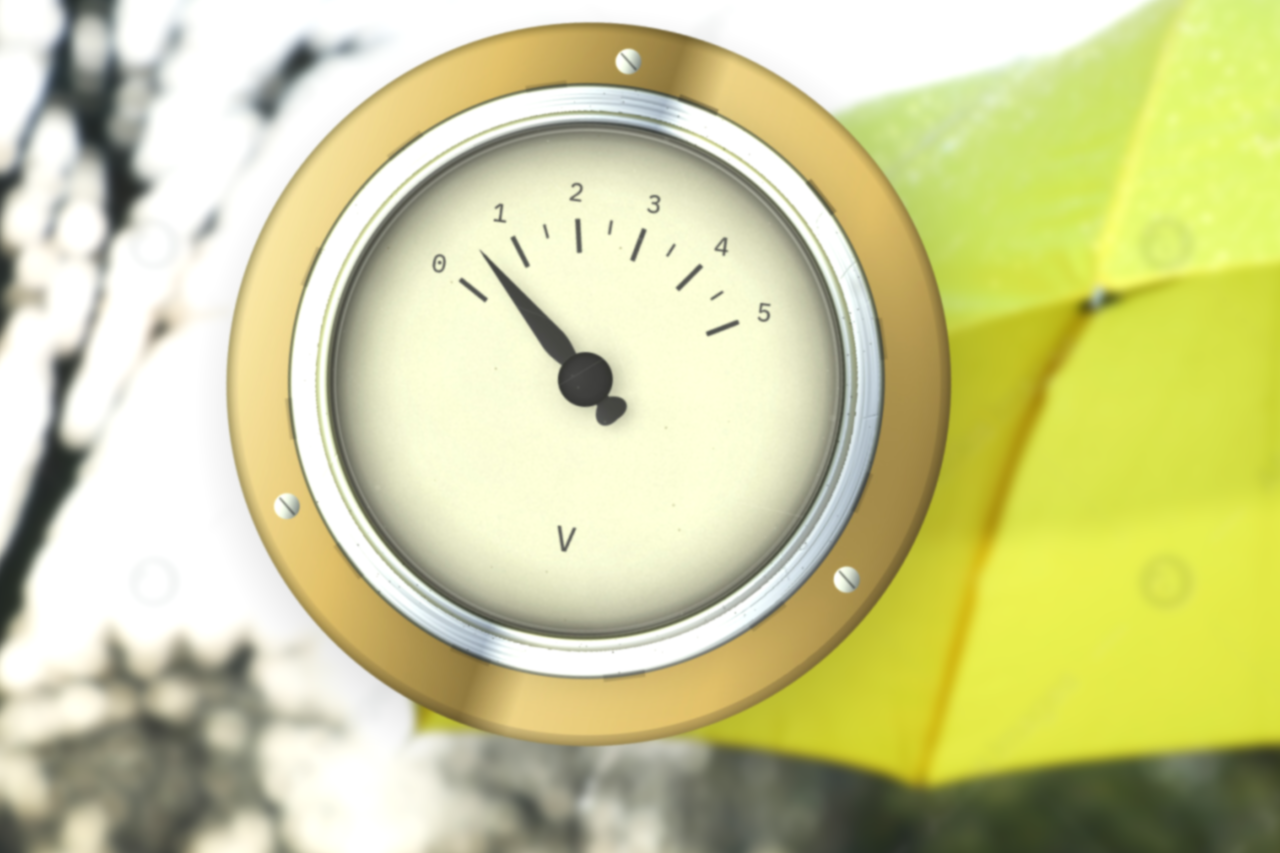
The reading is 0.5 V
